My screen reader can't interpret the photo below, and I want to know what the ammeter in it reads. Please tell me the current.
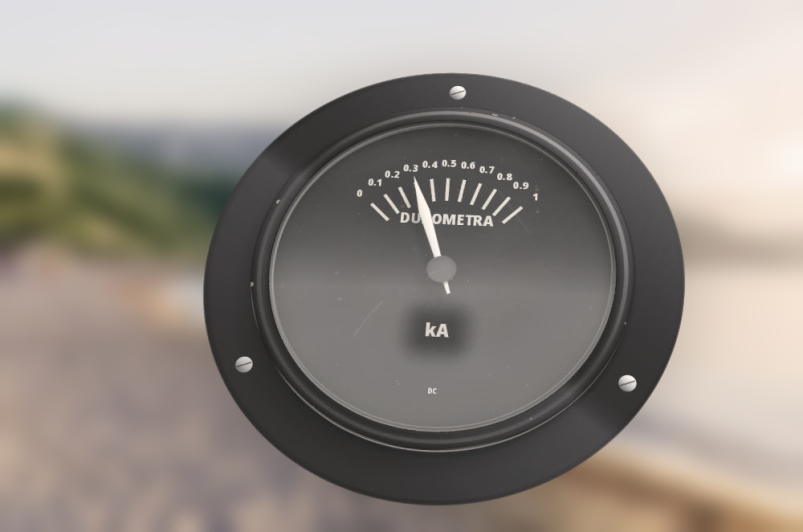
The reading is 0.3 kA
